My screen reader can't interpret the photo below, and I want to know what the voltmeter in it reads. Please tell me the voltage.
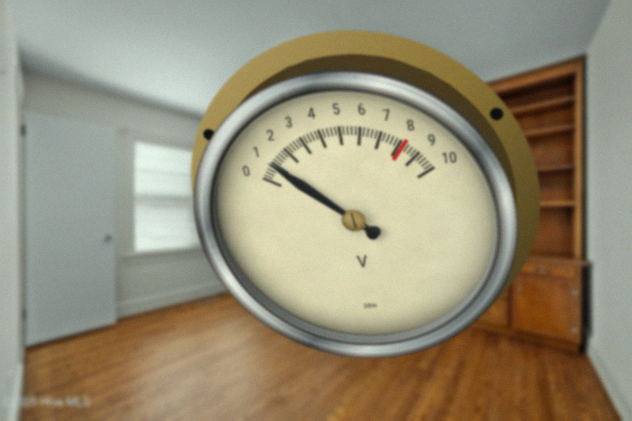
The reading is 1 V
